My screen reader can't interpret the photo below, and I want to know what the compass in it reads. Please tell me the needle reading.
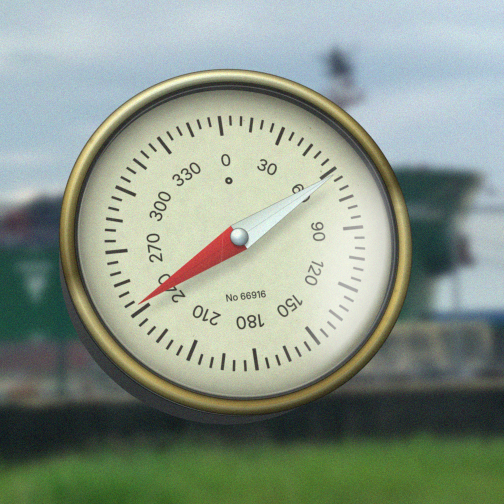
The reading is 242.5 °
